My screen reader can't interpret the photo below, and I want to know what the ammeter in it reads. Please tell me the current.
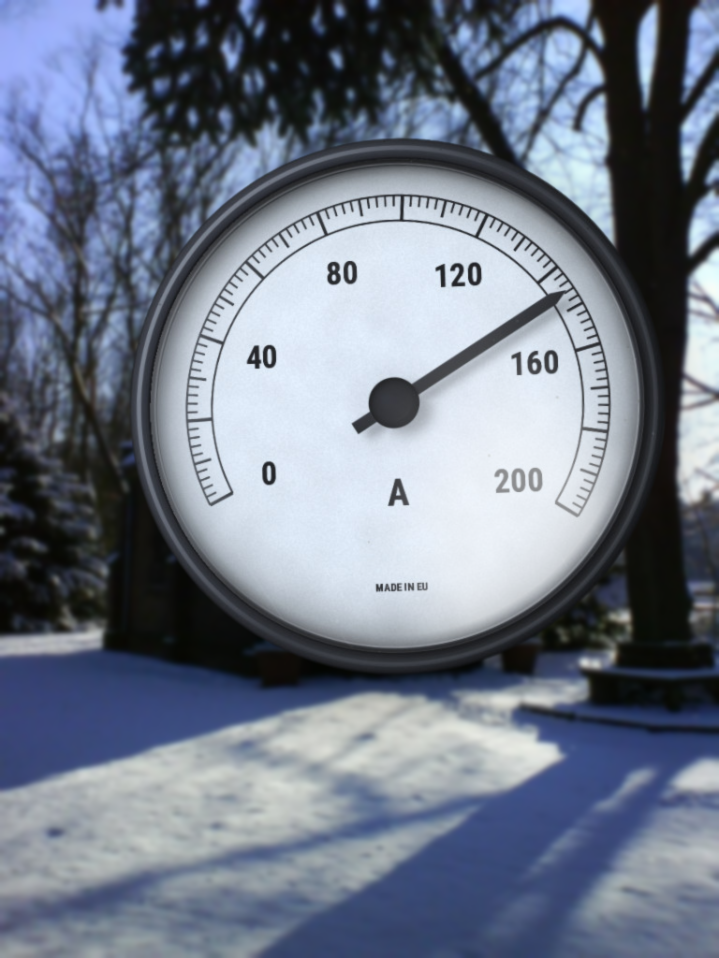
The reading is 146 A
